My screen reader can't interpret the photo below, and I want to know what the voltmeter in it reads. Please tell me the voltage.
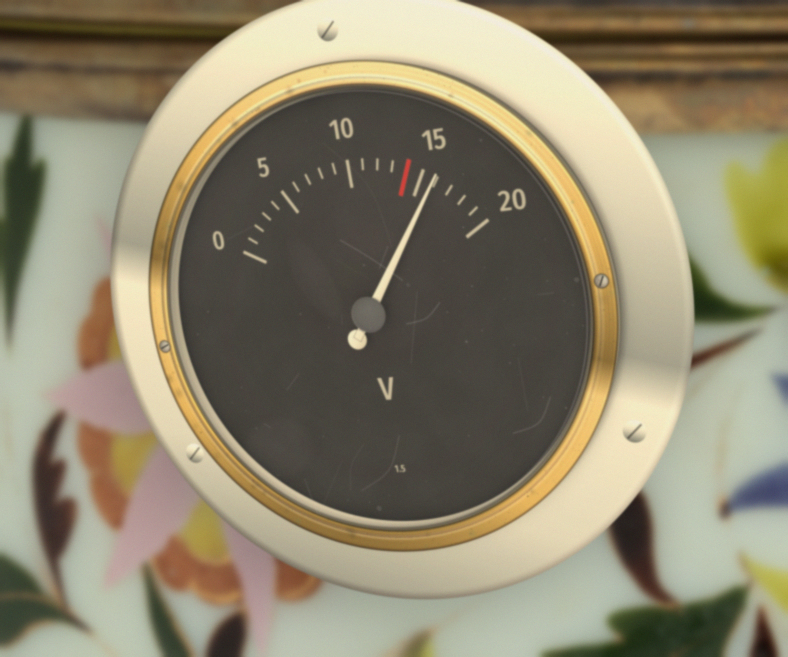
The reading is 16 V
